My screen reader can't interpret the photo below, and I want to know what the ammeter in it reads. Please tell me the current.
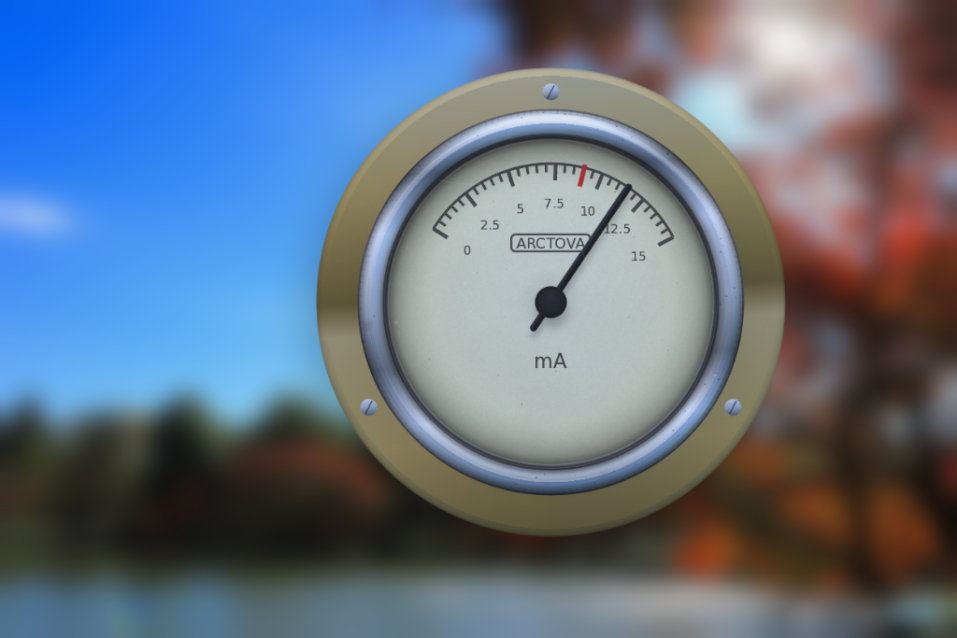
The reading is 11.5 mA
